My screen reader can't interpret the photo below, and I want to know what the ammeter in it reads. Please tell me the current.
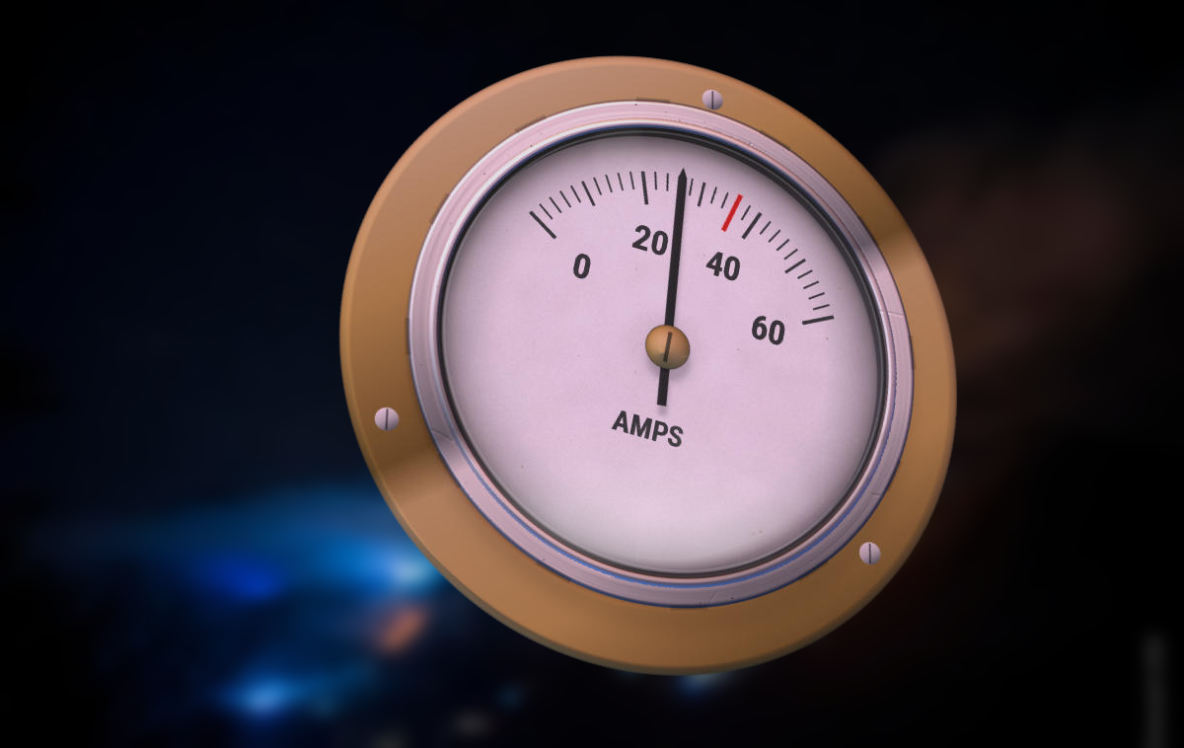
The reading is 26 A
